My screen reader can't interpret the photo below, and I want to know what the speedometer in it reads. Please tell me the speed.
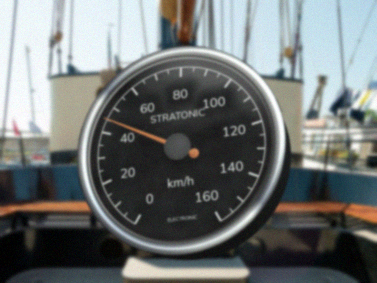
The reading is 45 km/h
